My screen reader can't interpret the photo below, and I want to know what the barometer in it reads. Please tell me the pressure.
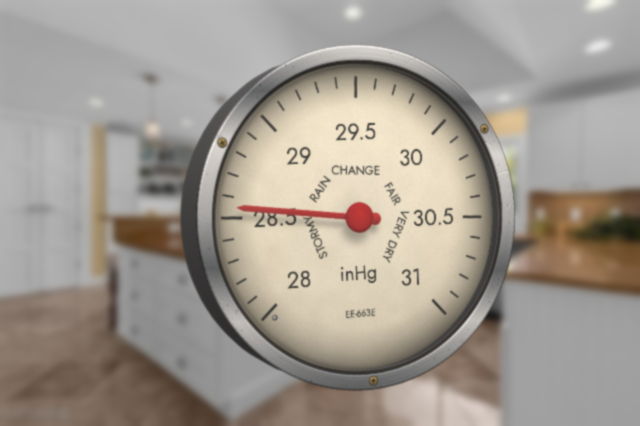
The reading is 28.55 inHg
